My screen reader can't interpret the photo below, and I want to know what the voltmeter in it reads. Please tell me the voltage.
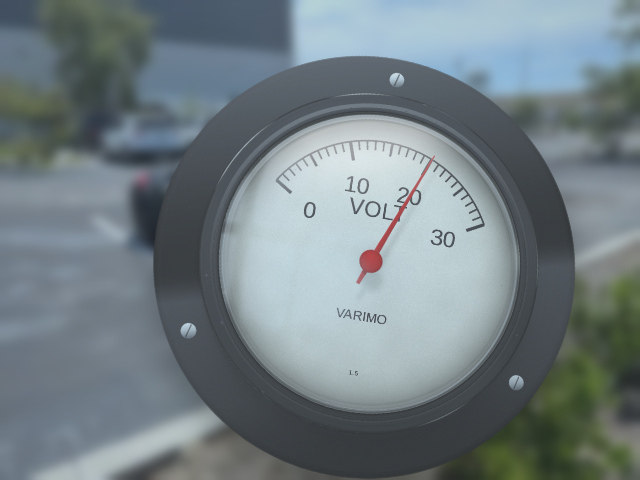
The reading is 20 V
